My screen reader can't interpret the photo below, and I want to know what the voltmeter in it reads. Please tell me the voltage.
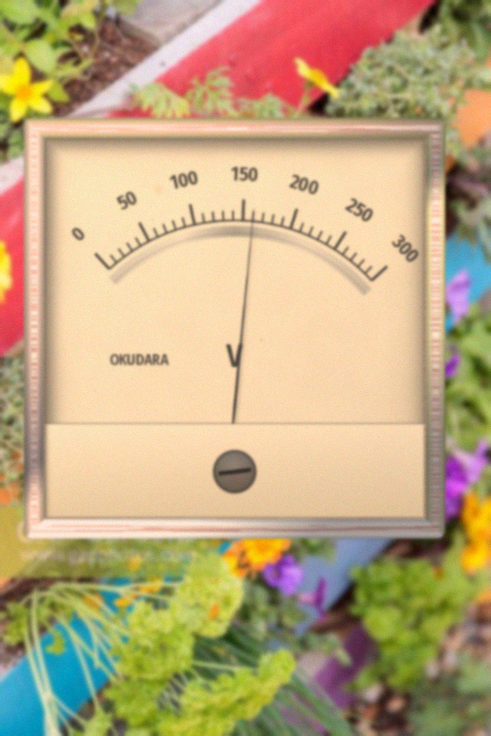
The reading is 160 V
